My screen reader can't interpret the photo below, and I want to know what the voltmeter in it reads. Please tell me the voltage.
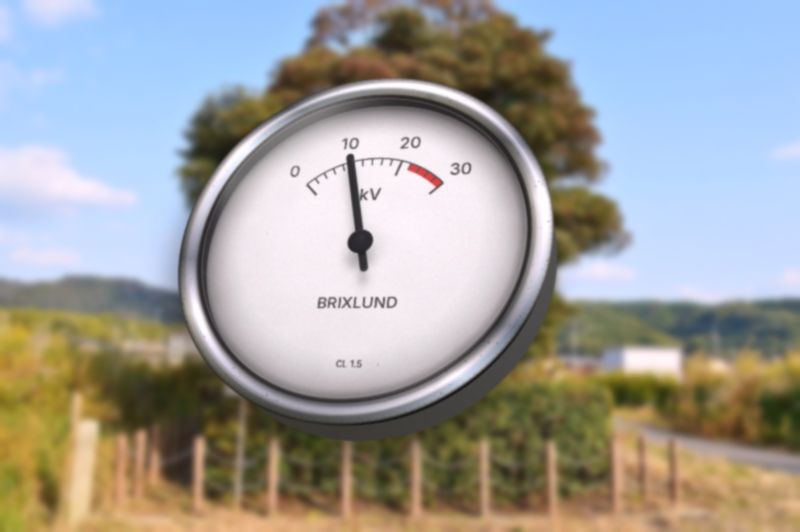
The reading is 10 kV
